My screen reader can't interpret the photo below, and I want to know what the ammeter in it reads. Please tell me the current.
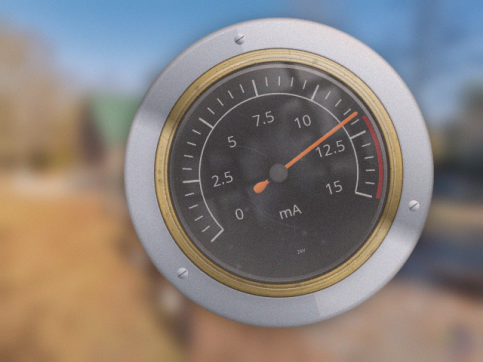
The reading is 11.75 mA
